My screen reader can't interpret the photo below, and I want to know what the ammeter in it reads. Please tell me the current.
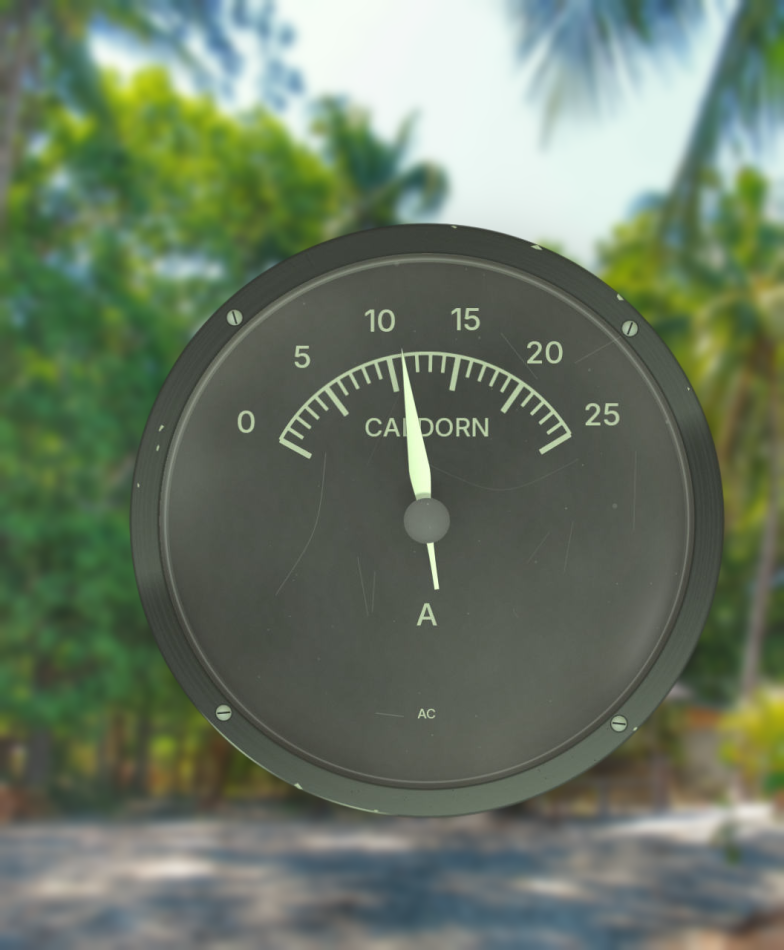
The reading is 11 A
